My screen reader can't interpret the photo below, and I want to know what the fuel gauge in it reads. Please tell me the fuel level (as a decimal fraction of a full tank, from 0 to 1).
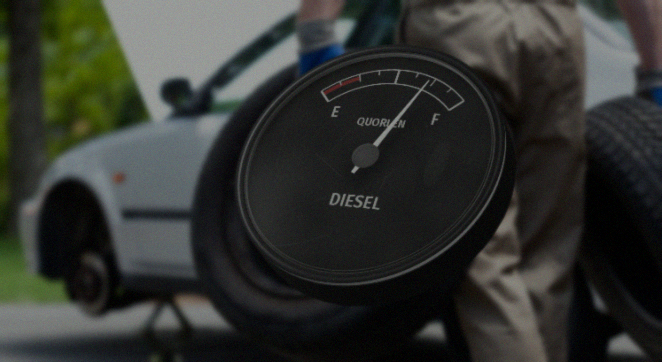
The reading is 0.75
